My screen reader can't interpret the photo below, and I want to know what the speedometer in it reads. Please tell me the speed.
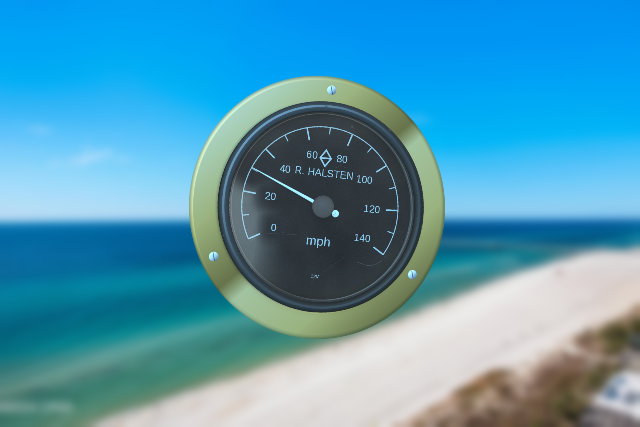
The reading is 30 mph
